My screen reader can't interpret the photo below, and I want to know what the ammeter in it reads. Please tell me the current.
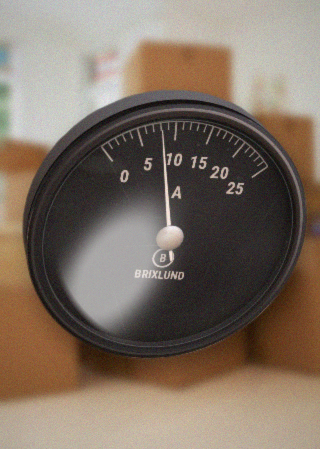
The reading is 8 A
